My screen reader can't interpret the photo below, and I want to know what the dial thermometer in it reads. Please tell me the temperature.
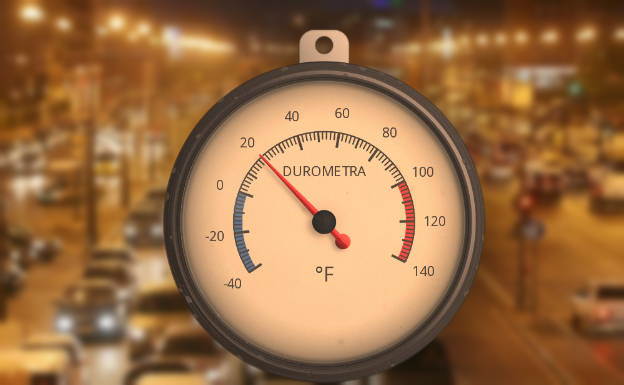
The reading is 20 °F
